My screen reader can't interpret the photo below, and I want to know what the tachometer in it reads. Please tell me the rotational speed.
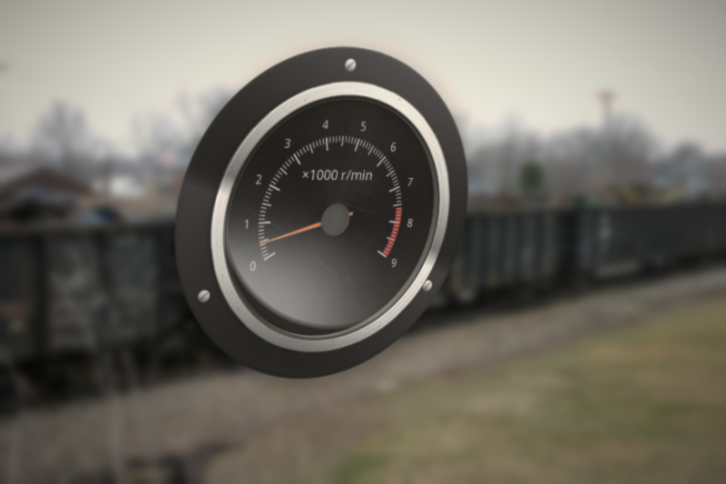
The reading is 500 rpm
